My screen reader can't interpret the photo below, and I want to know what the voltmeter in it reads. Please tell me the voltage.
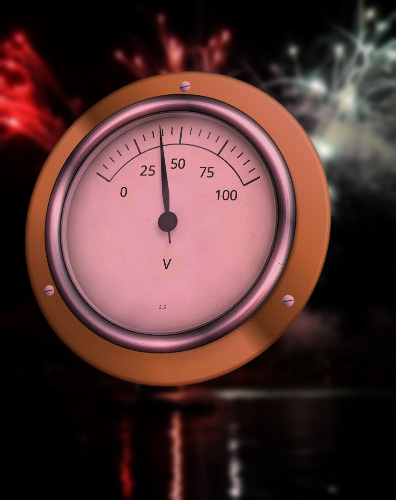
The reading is 40 V
